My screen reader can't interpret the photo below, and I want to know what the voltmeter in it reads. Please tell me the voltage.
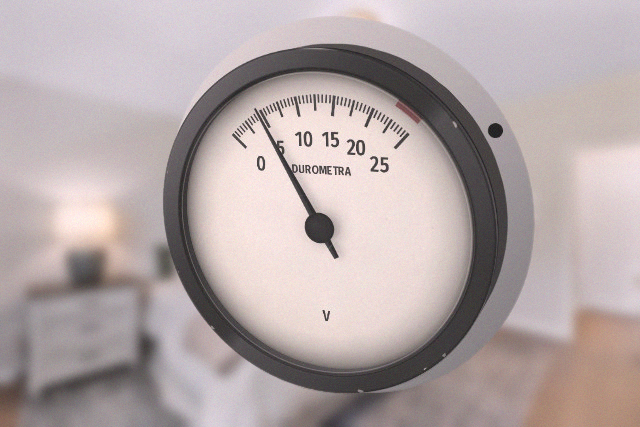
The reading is 5 V
